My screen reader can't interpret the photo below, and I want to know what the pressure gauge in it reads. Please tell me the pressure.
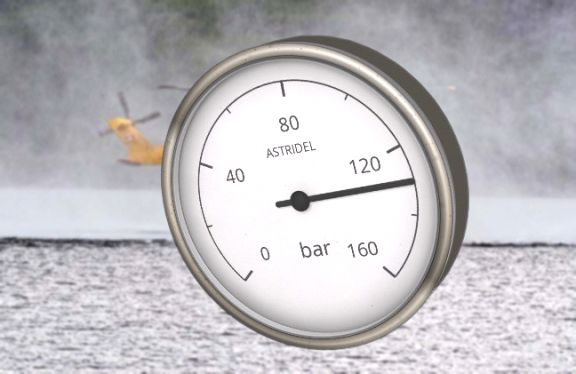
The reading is 130 bar
